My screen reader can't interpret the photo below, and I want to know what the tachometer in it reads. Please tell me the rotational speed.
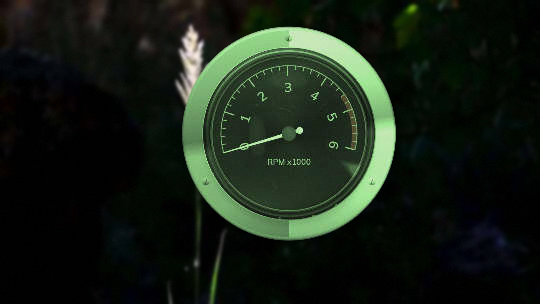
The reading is 0 rpm
